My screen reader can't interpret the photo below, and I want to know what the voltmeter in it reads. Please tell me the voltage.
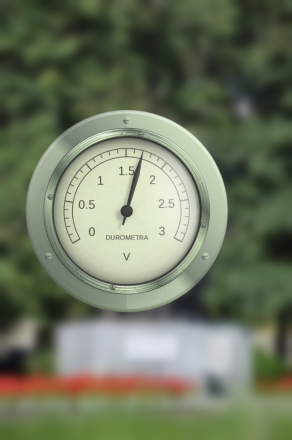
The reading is 1.7 V
